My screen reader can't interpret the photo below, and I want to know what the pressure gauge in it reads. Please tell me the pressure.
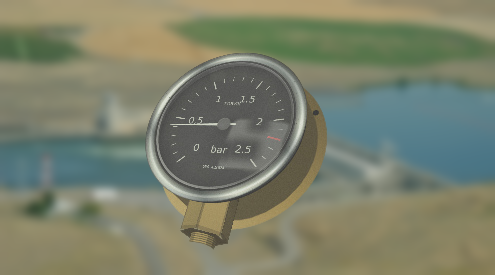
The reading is 0.4 bar
